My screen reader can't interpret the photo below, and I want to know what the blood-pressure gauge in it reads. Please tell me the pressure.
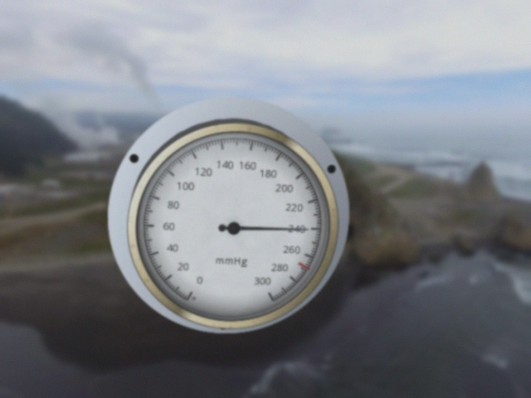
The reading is 240 mmHg
